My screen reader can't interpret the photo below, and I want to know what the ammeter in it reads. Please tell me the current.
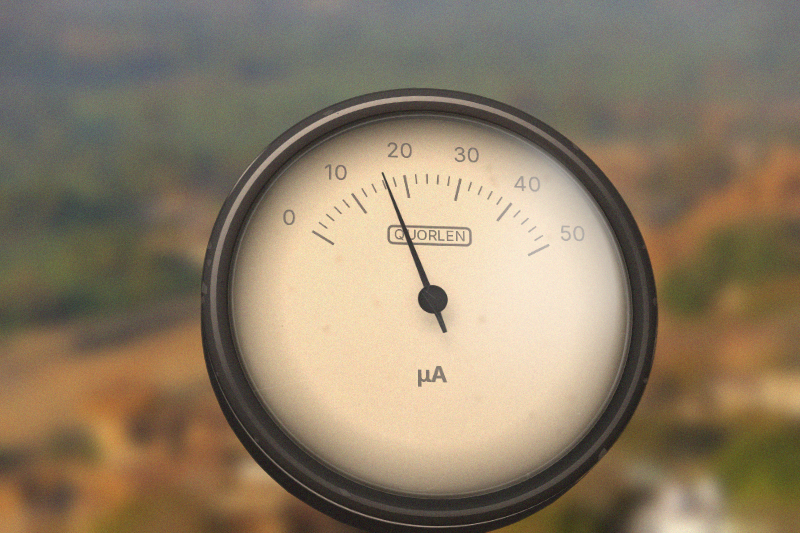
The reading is 16 µA
